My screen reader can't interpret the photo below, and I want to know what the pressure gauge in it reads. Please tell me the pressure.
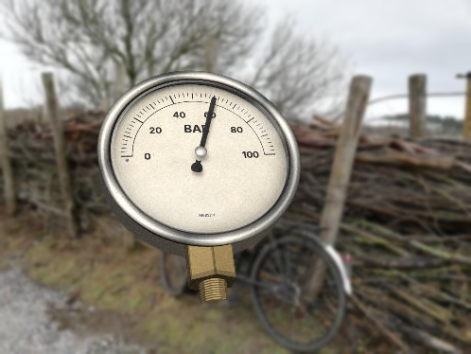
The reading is 60 bar
